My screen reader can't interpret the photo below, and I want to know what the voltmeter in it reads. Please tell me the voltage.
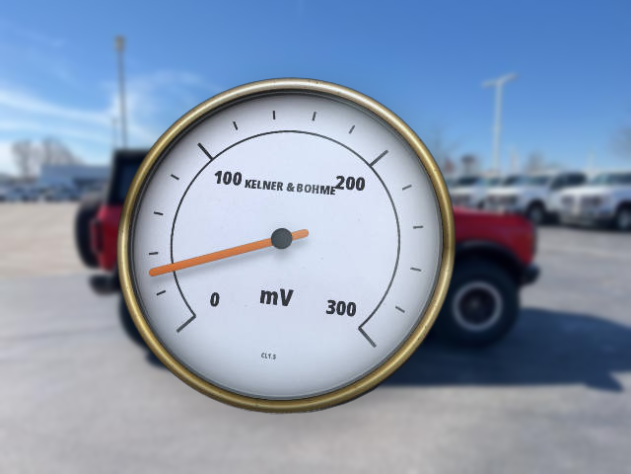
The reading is 30 mV
